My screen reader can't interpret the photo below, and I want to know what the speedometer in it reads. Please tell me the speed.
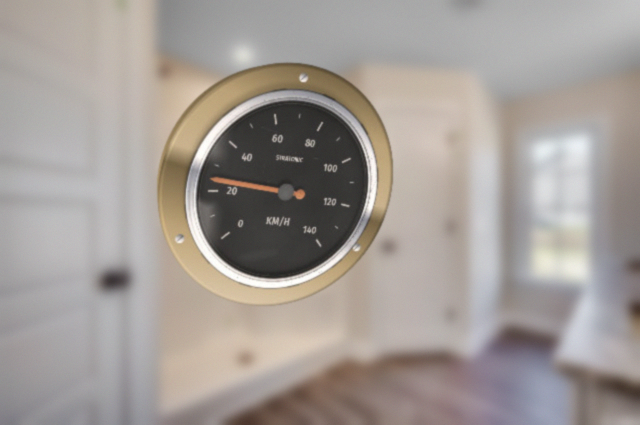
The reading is 25 km/h
